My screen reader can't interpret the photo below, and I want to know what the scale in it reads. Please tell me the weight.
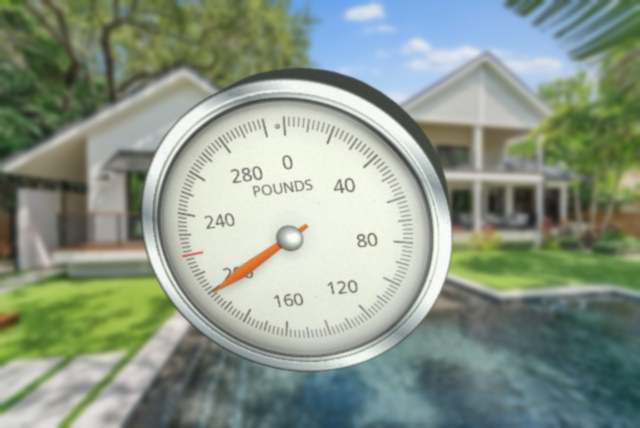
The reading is 200 lb
